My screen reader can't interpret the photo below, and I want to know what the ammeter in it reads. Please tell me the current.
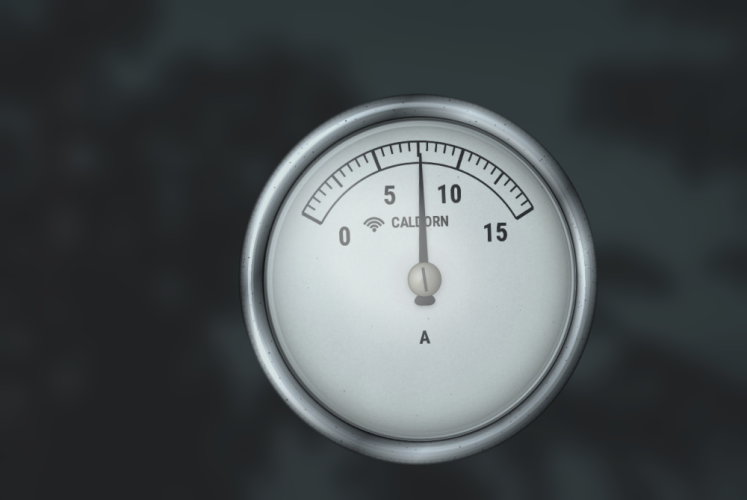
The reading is 7.5 A
